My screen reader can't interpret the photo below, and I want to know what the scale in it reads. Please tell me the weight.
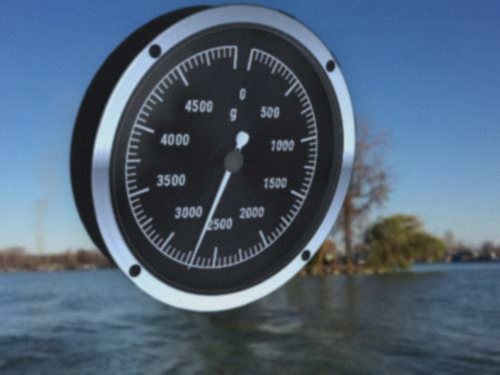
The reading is 2750 g
